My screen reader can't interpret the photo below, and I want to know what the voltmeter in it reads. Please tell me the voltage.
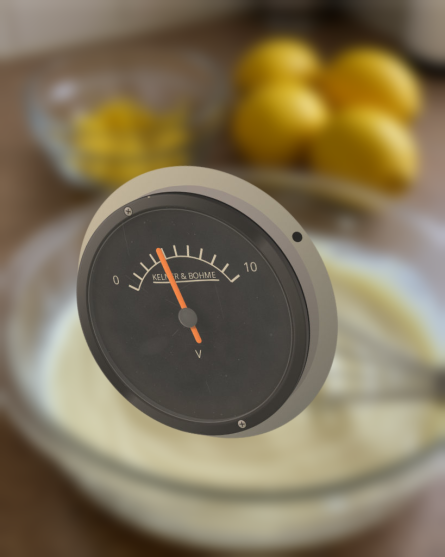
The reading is 4 V
